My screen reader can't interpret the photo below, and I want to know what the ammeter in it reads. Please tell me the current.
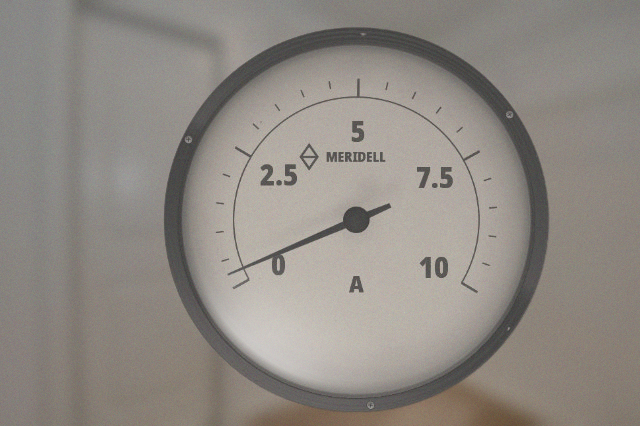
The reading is 0.25 A
